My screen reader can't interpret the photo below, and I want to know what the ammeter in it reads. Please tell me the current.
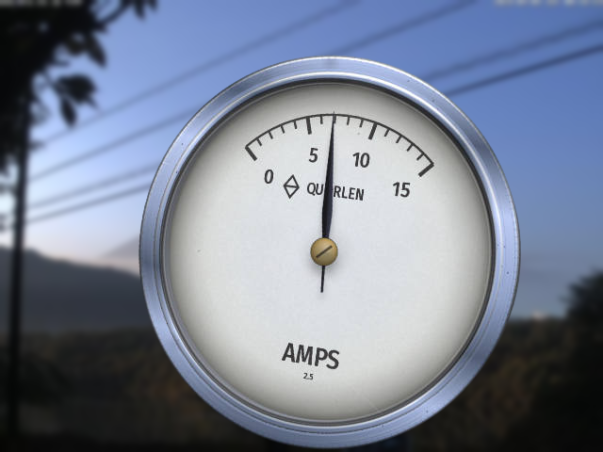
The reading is 7 A
